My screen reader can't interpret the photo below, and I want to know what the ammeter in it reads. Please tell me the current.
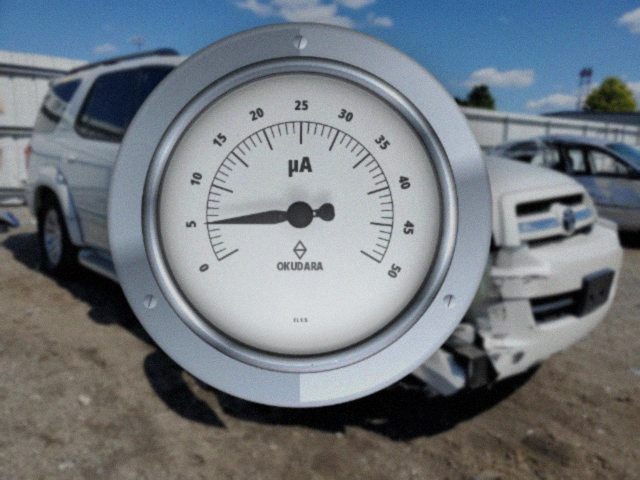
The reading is 5 µA
